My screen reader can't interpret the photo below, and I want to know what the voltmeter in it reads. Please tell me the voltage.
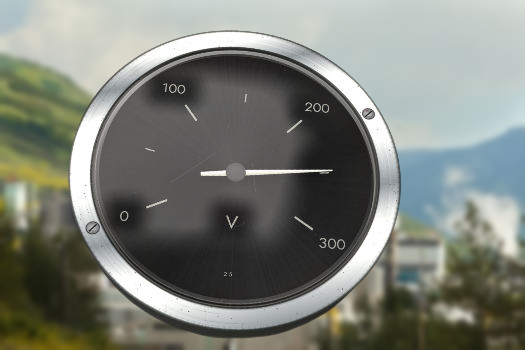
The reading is 250 V
